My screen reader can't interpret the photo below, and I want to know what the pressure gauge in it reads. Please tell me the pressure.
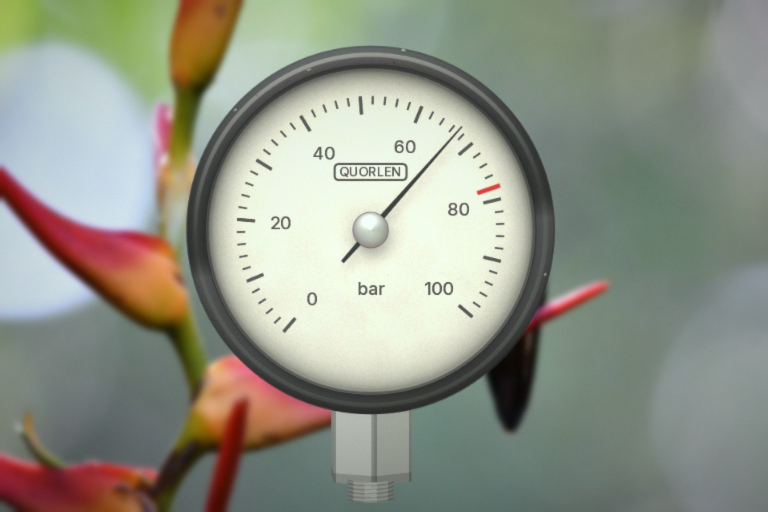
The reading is 67 bar
